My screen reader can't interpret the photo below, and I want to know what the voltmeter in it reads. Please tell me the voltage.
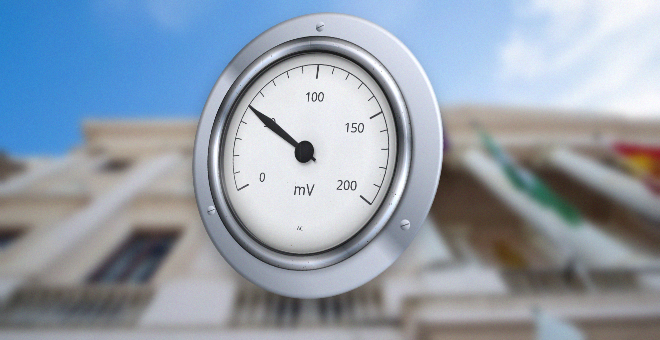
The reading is 50 mV
